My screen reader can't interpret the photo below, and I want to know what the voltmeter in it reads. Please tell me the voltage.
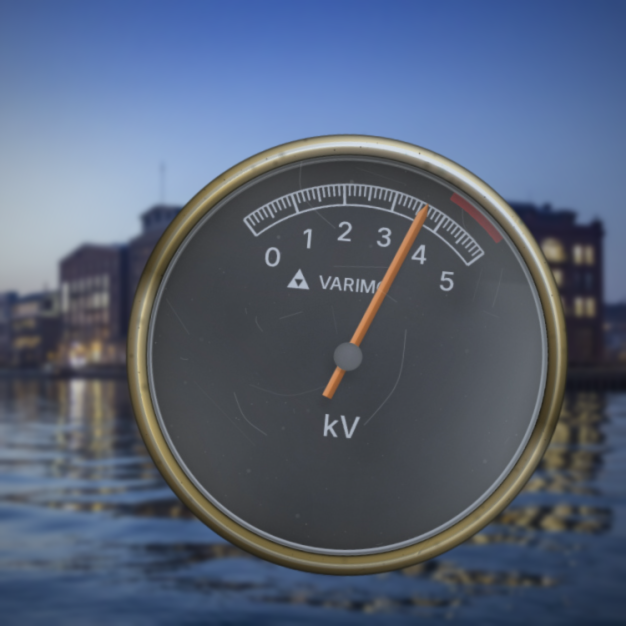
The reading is 3.6 kV
